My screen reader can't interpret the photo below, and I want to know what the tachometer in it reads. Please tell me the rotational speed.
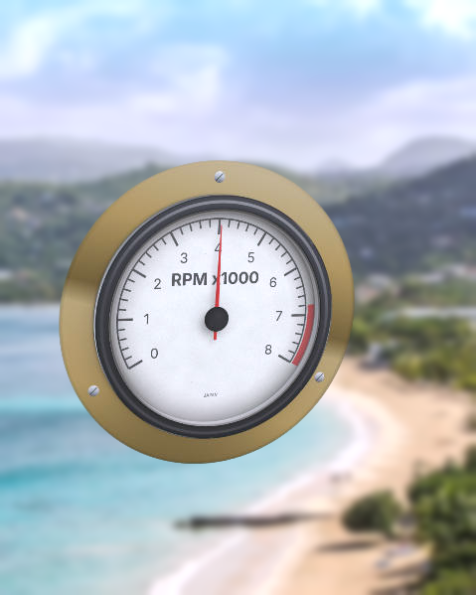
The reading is 4000 rpm
